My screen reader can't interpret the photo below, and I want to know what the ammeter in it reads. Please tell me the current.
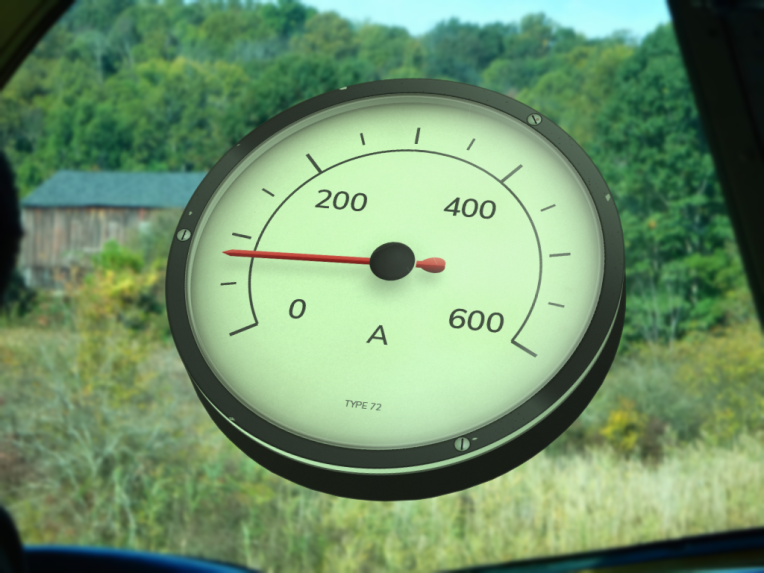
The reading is 75 A
